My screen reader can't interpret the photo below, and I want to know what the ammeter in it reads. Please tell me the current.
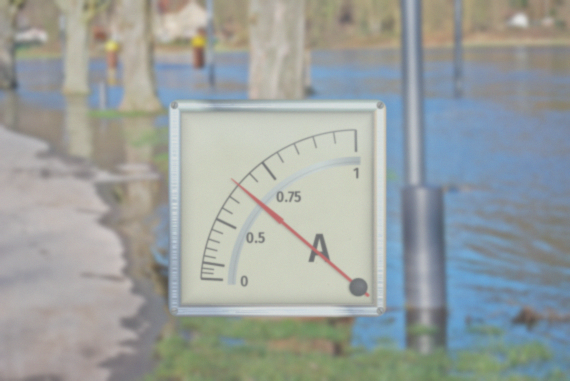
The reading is 0.65 A
